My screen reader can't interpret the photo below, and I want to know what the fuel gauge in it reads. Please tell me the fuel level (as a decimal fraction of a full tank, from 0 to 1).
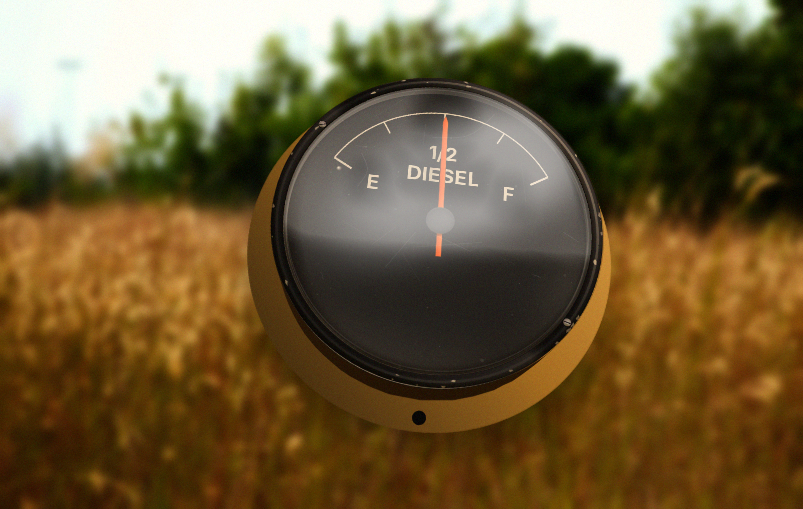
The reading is 0.5
